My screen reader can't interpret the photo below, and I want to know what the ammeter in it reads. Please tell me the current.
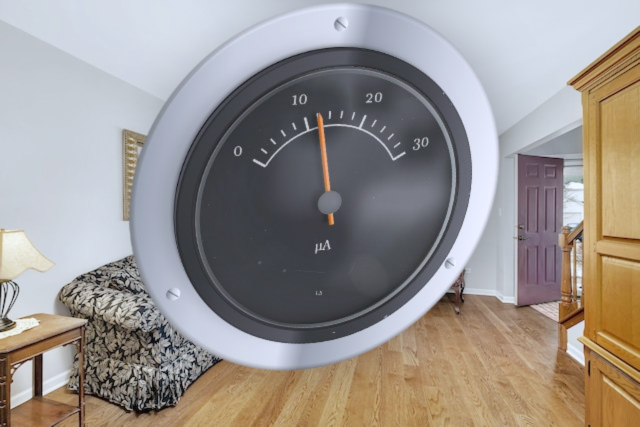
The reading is 12 µA
